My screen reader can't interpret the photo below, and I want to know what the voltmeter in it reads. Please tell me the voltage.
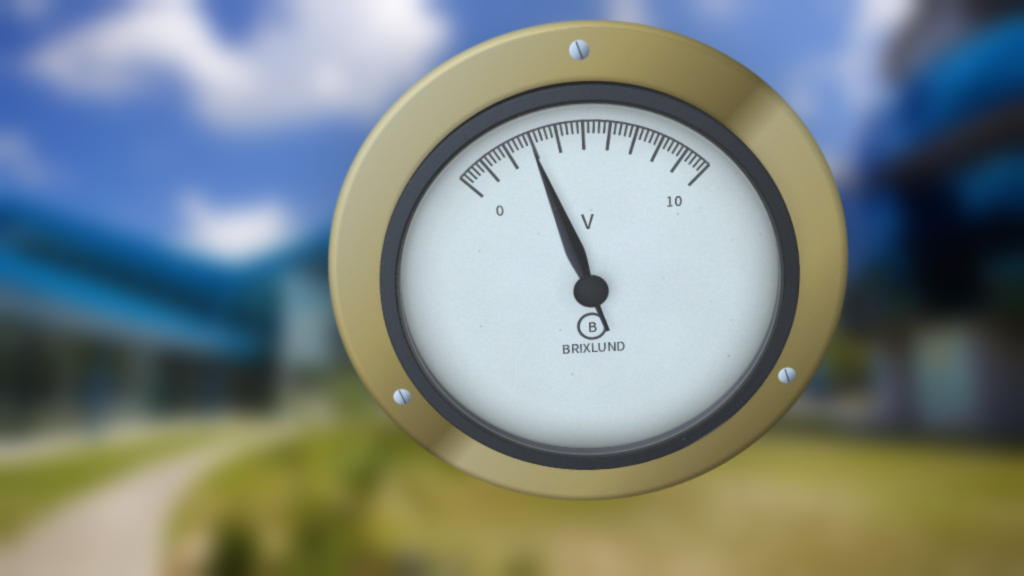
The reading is 3 V
